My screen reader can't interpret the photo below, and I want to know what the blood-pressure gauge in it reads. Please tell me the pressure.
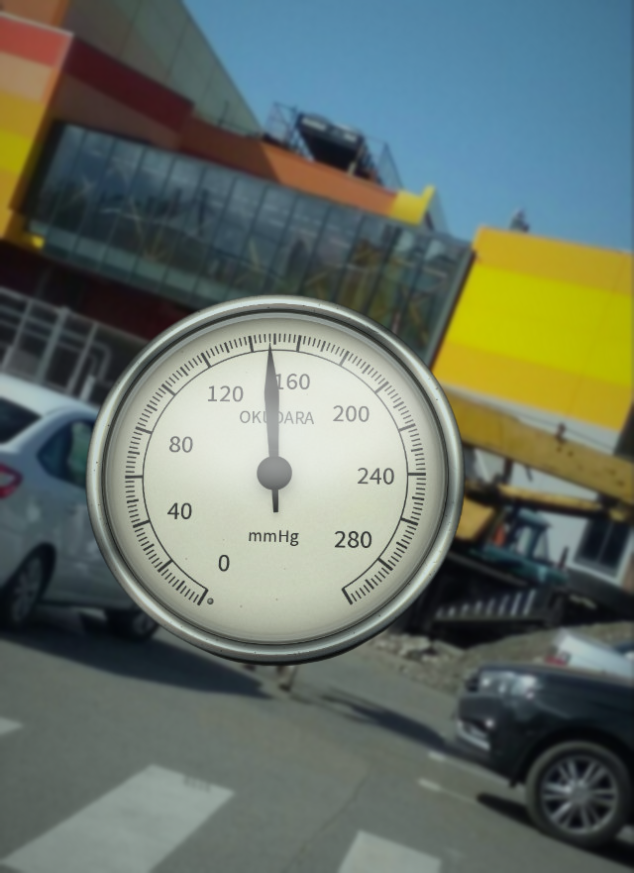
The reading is 148 mmHg
